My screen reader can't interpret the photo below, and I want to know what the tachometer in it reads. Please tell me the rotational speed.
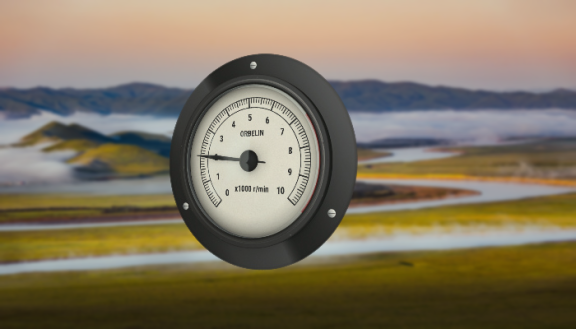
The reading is 2000 rpm
